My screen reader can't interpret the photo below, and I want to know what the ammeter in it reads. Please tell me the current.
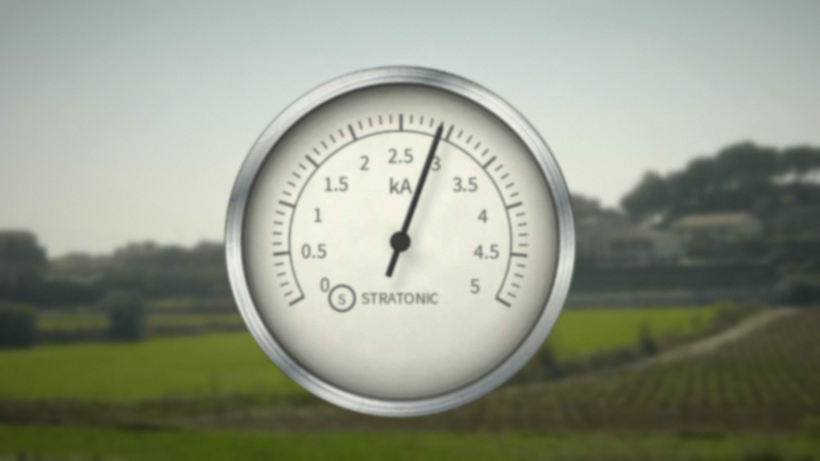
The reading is 2.9 kA
